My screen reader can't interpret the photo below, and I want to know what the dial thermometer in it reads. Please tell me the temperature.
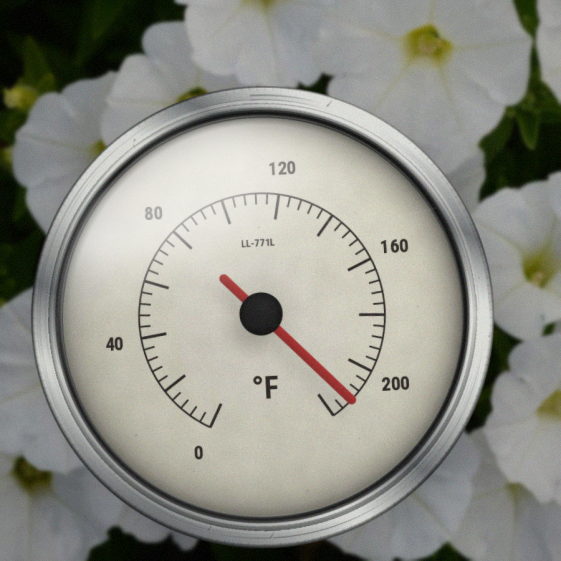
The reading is 212 °F
